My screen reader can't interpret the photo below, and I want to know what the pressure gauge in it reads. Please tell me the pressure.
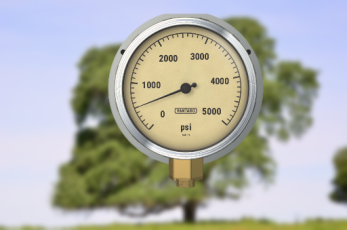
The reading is 500 psi
